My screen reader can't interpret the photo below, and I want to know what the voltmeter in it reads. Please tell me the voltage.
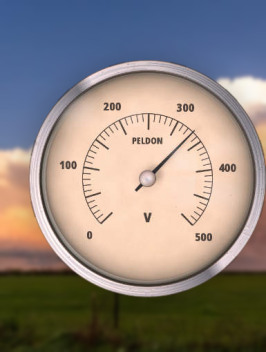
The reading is 330 V
